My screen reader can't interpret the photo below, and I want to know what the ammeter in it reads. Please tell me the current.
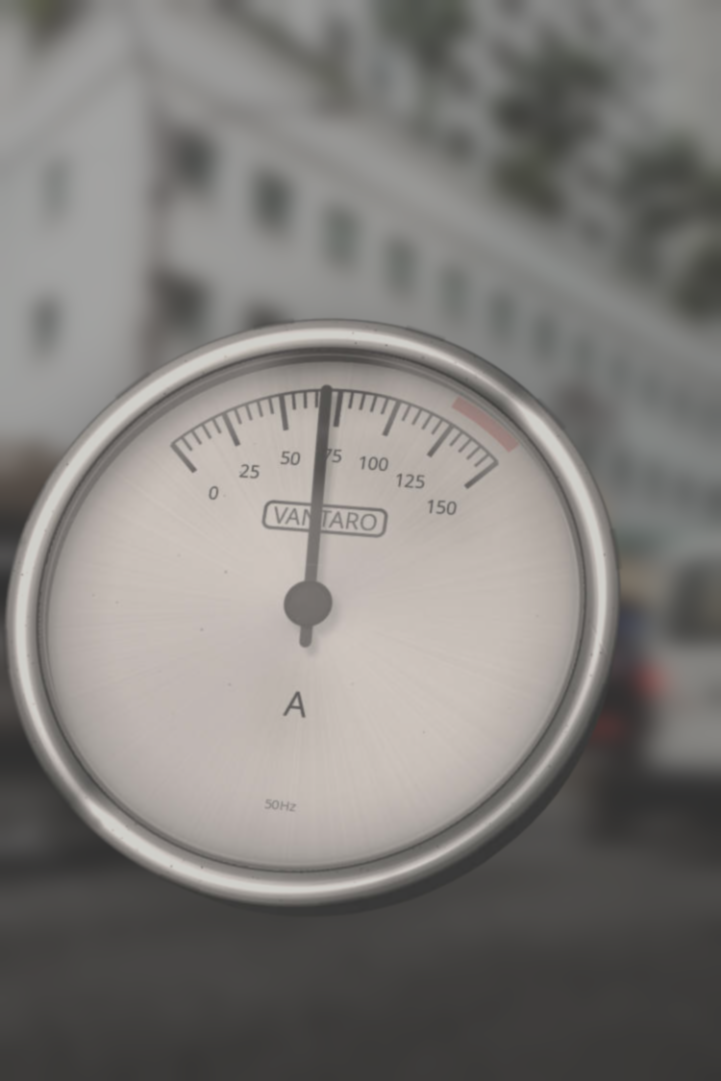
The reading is 70 A
